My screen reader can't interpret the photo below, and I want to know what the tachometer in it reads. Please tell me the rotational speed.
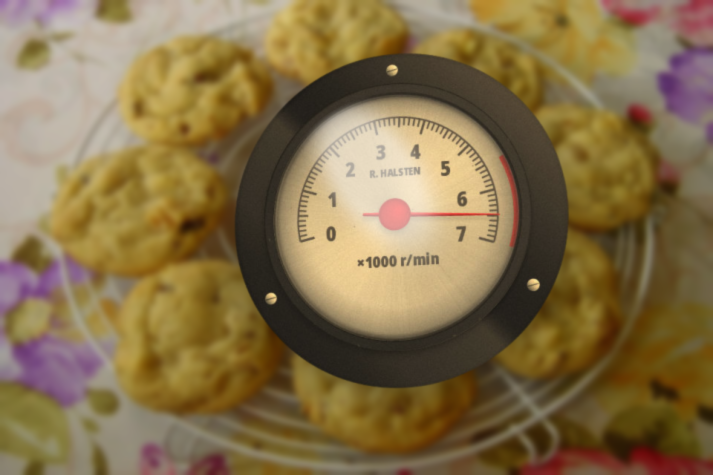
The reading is 6500 rpm
